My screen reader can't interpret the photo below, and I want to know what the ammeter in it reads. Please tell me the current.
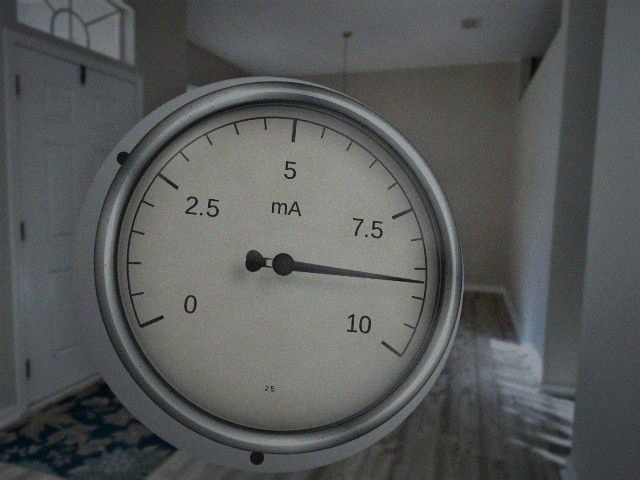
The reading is 8.75 mA
